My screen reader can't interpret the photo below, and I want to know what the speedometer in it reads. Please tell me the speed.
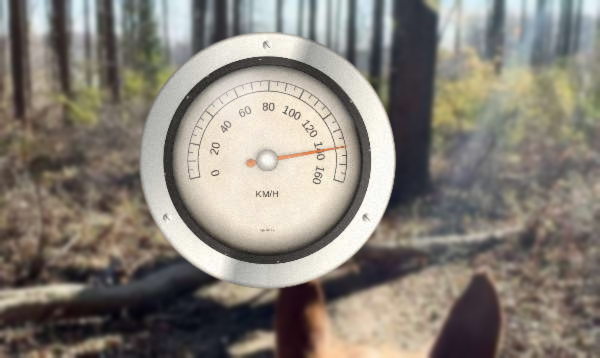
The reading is 140 km/h
